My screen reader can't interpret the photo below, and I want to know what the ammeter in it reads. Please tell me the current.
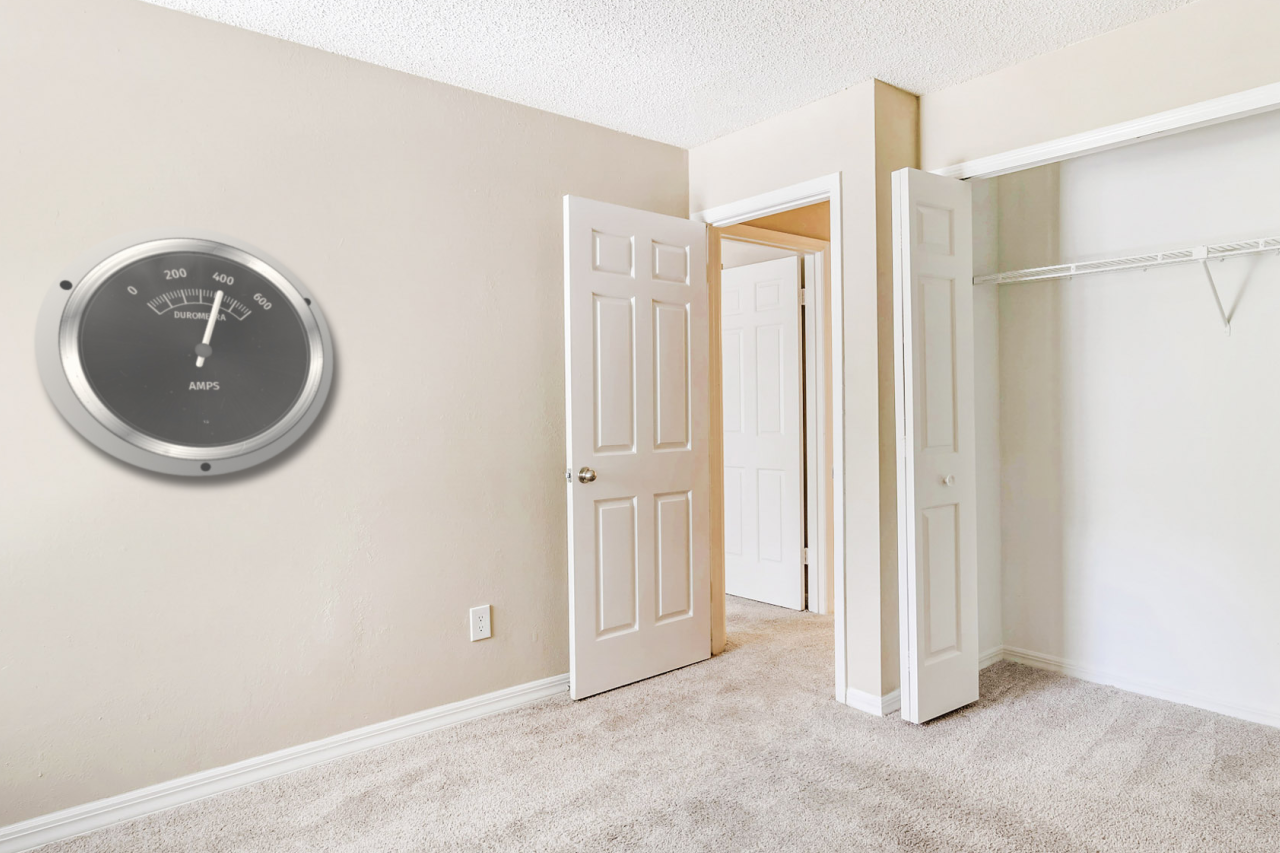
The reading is 400 A
